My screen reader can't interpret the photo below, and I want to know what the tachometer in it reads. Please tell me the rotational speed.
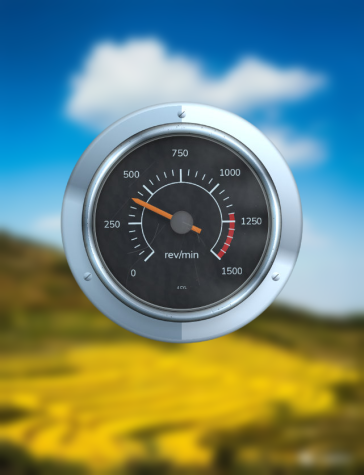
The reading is 400 rpm
